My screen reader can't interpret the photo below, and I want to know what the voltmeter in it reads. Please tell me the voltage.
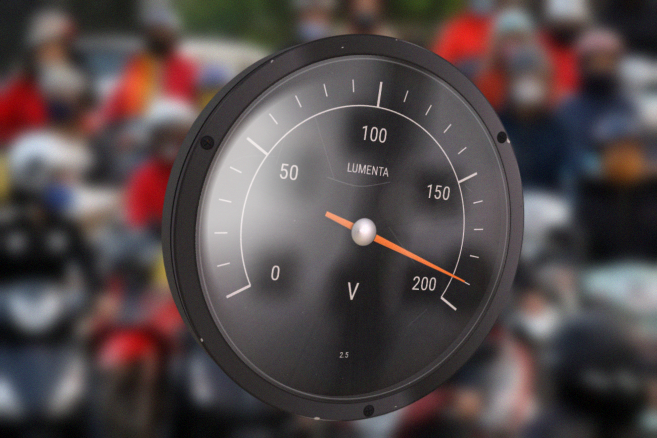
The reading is 190 V
